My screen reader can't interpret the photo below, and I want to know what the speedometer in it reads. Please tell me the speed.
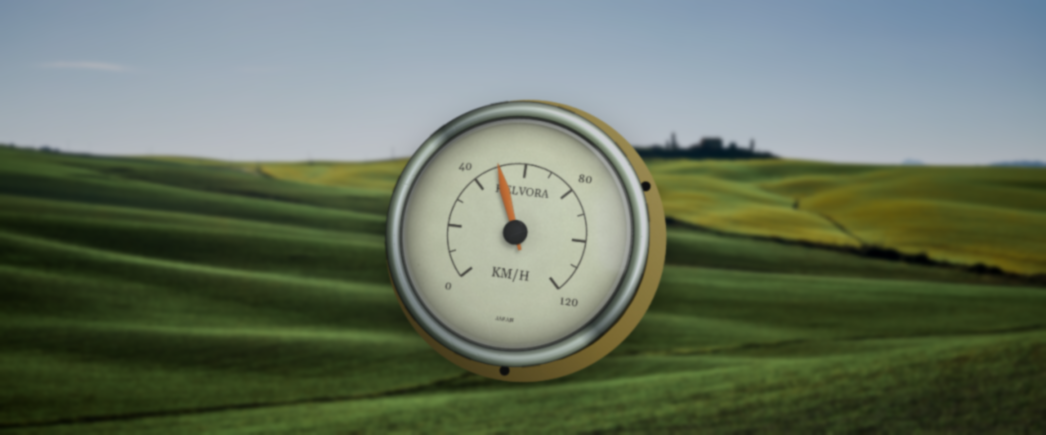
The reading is 50 km/h
